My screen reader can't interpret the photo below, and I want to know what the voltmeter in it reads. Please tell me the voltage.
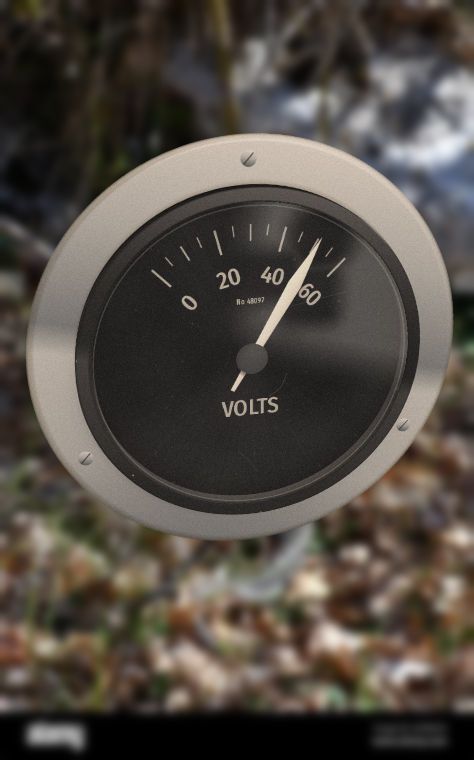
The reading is 50 V
